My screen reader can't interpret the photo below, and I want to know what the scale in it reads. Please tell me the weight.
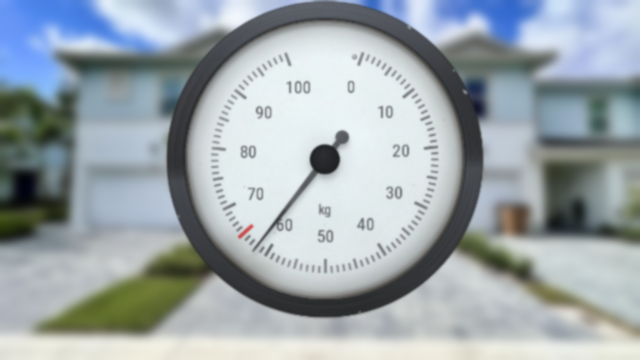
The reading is 62 kg
